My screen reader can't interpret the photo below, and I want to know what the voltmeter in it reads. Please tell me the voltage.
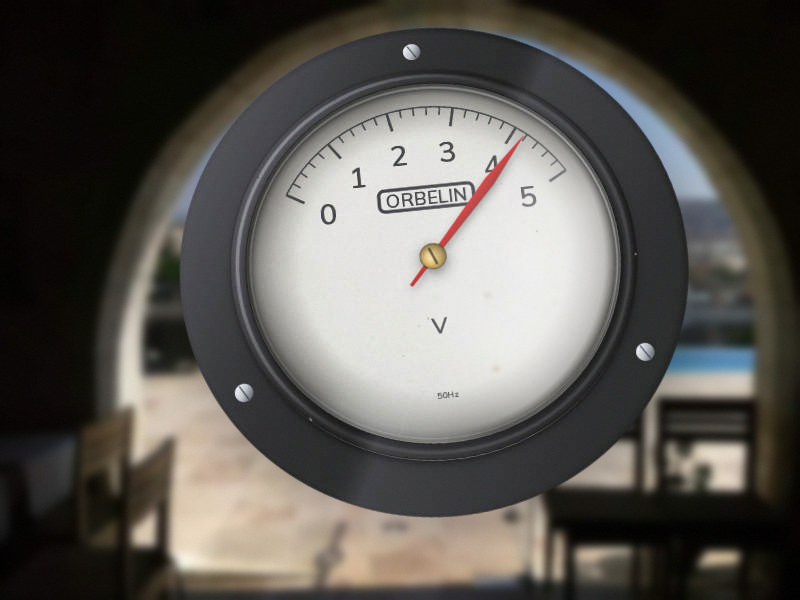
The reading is 4.2 V
